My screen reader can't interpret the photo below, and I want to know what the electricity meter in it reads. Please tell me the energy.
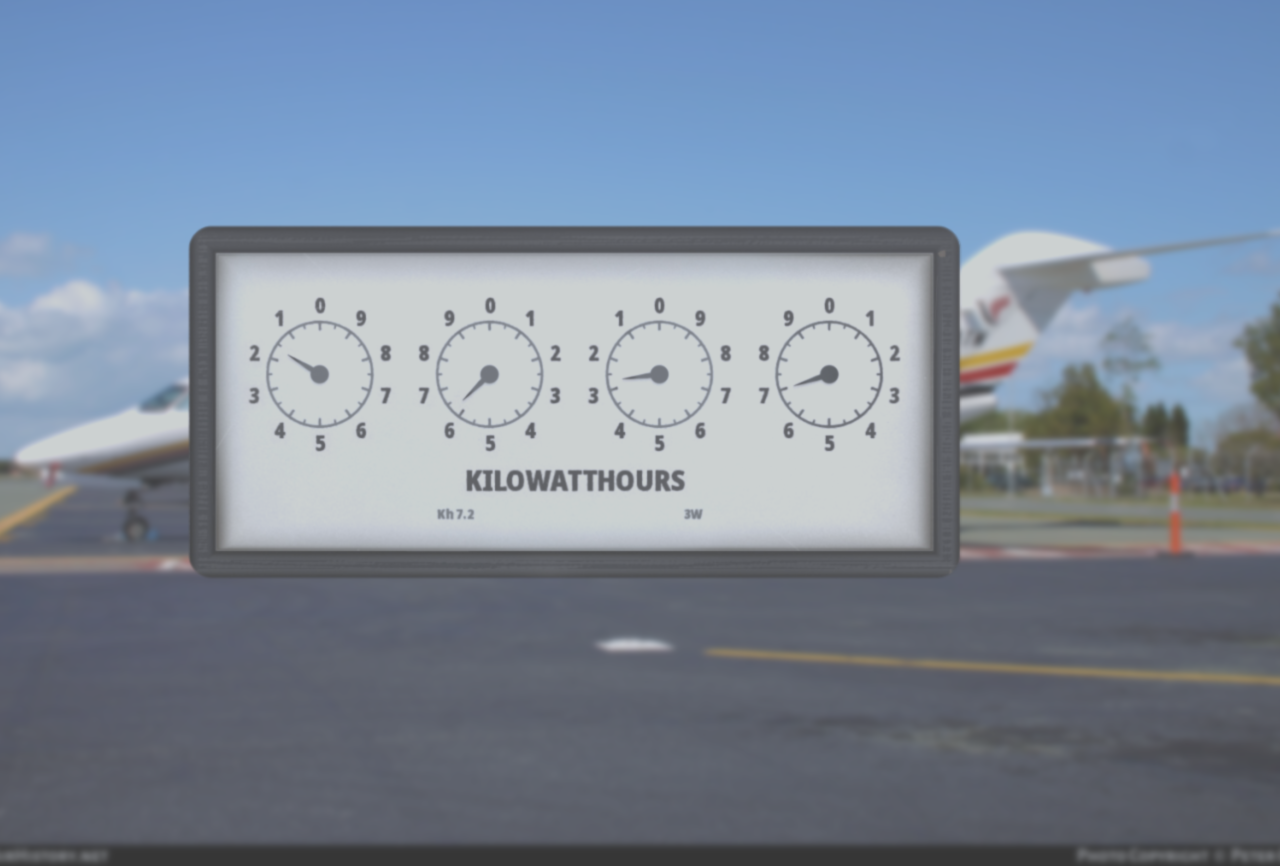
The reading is 1627 kWh
